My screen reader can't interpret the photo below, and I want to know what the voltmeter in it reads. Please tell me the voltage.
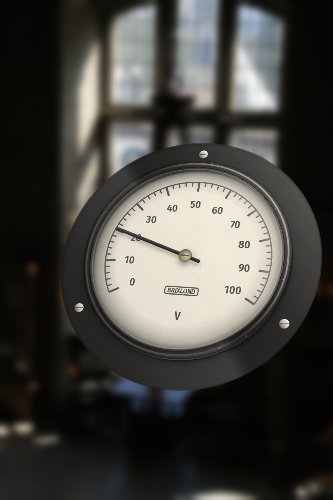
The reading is 20 V
